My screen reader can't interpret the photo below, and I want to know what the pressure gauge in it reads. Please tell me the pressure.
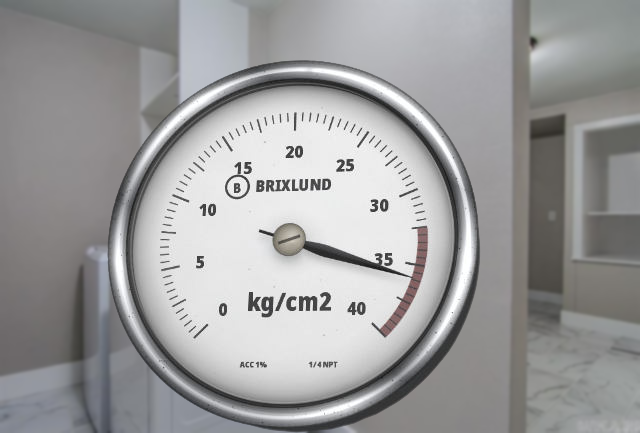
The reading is 36 kg/cm²
